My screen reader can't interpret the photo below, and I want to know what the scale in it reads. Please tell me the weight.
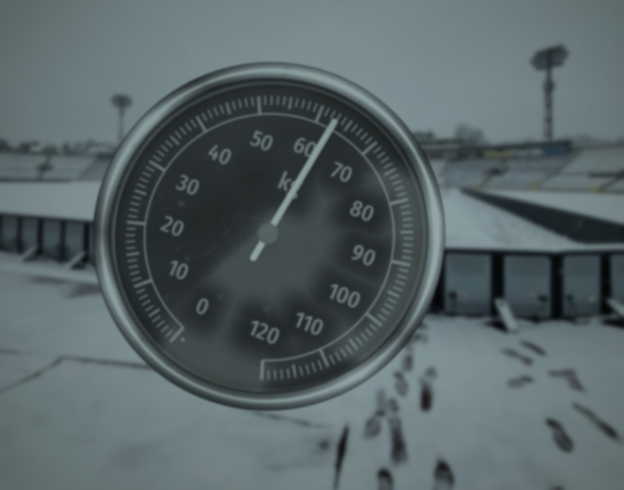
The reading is 63 kg
